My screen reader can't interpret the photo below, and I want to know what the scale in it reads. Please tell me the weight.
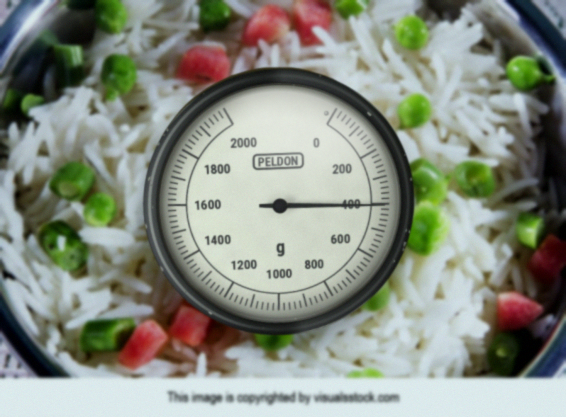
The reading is 400 g
